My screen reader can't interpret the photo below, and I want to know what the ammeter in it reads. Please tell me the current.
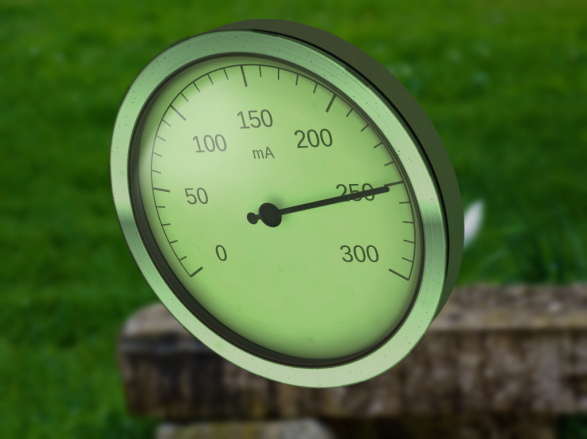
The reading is 250 mA
